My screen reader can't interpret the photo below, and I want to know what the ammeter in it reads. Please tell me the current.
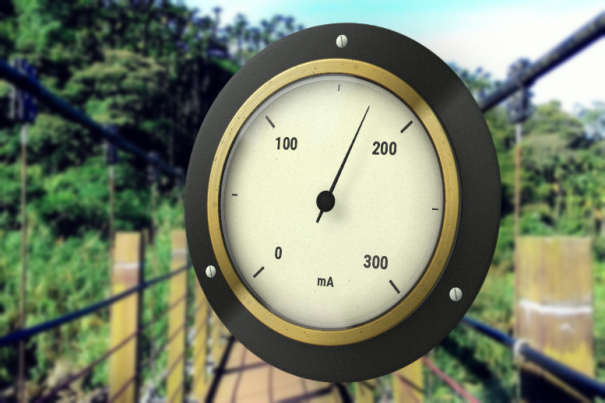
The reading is 175 mA
